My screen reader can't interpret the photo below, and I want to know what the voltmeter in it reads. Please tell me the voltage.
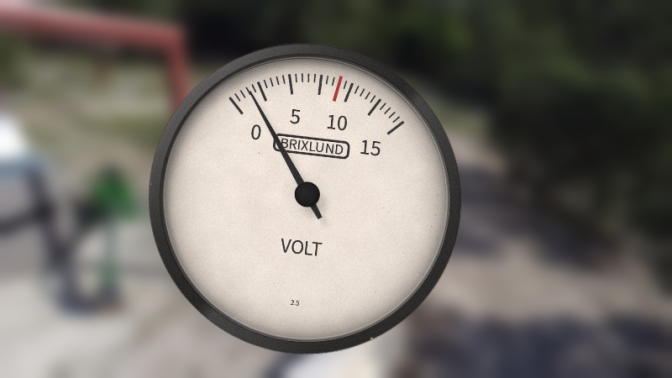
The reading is 1.5 V
